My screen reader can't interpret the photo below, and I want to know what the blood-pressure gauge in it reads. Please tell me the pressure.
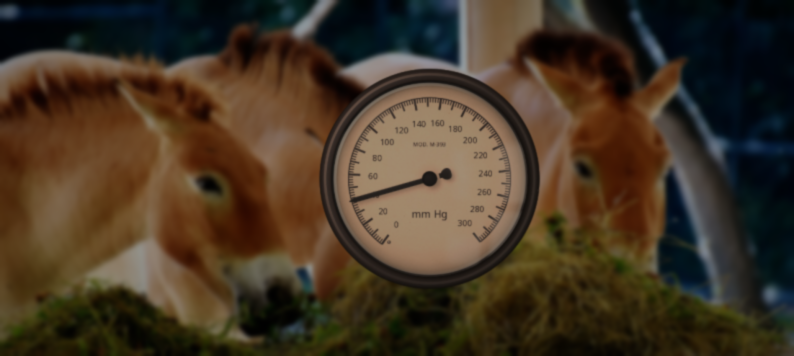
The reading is 40 mmHg
